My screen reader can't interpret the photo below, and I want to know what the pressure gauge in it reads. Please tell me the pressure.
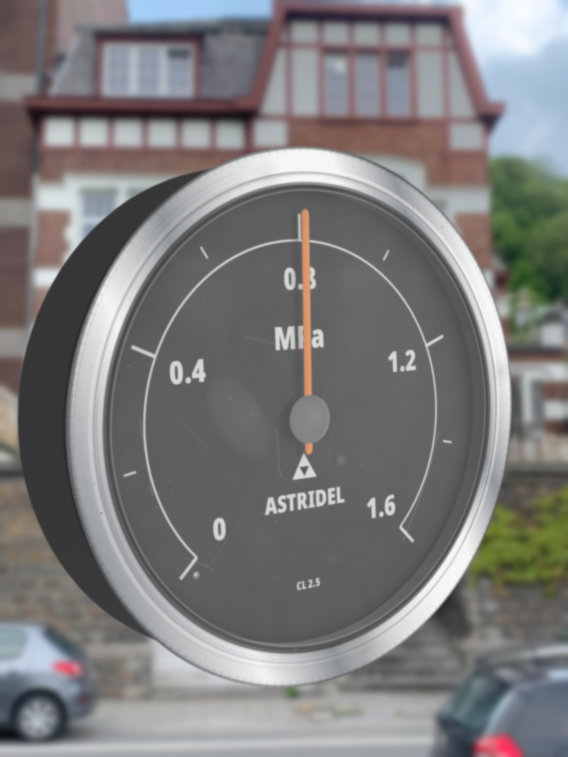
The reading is 0.8 MPa
